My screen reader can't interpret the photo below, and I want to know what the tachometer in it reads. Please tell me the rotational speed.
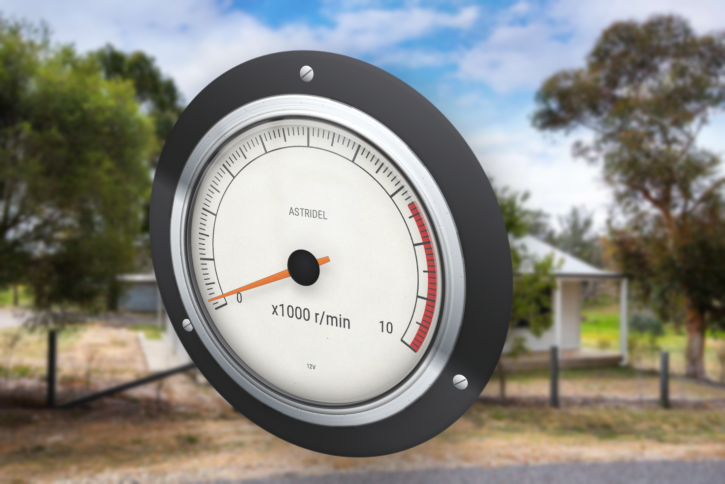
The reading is 200 rpm
